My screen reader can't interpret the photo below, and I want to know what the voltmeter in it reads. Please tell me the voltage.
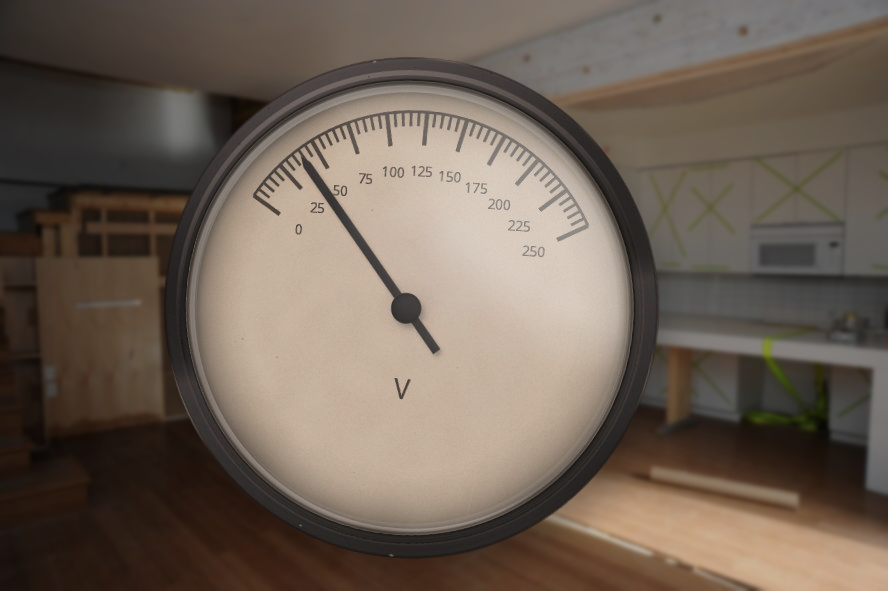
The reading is 40 V
